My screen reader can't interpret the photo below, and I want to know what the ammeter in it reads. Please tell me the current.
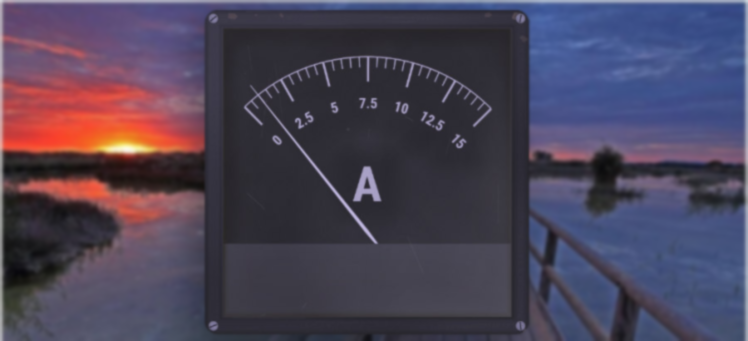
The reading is 1 A
